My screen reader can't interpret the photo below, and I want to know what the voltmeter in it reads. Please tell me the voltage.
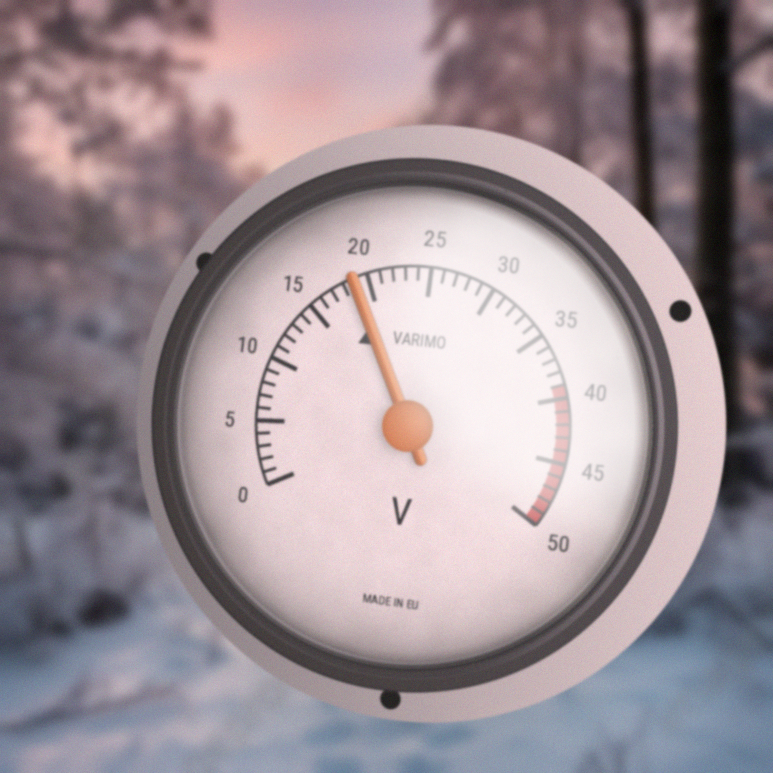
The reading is 19 V
